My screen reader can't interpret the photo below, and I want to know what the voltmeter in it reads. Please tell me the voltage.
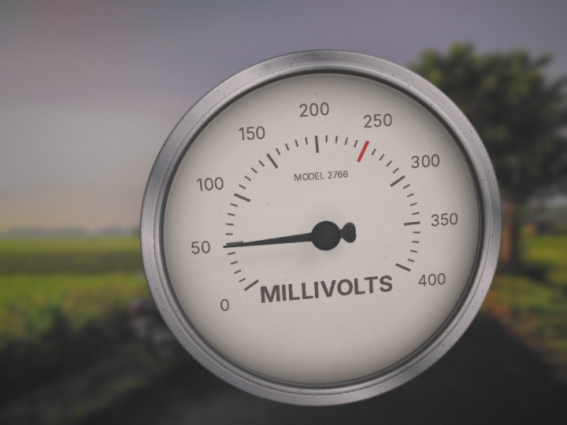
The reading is 50 mV
